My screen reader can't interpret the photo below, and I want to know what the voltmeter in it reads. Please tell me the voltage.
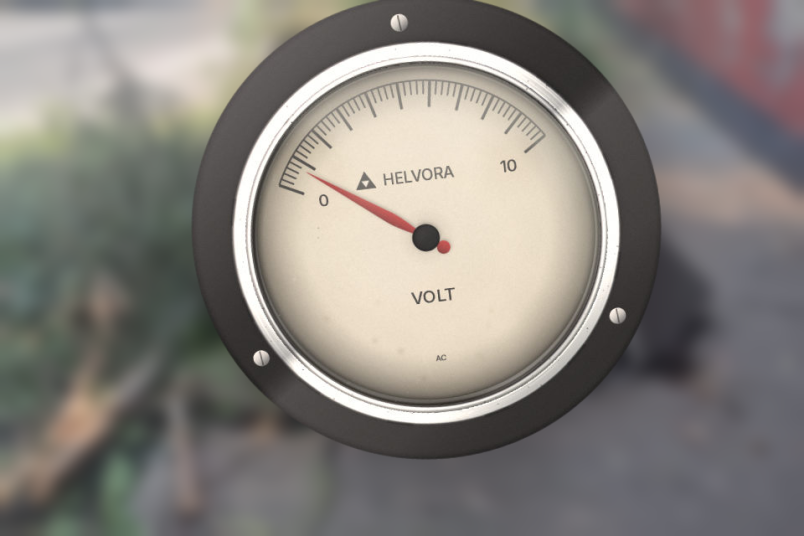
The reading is 0.8 V
